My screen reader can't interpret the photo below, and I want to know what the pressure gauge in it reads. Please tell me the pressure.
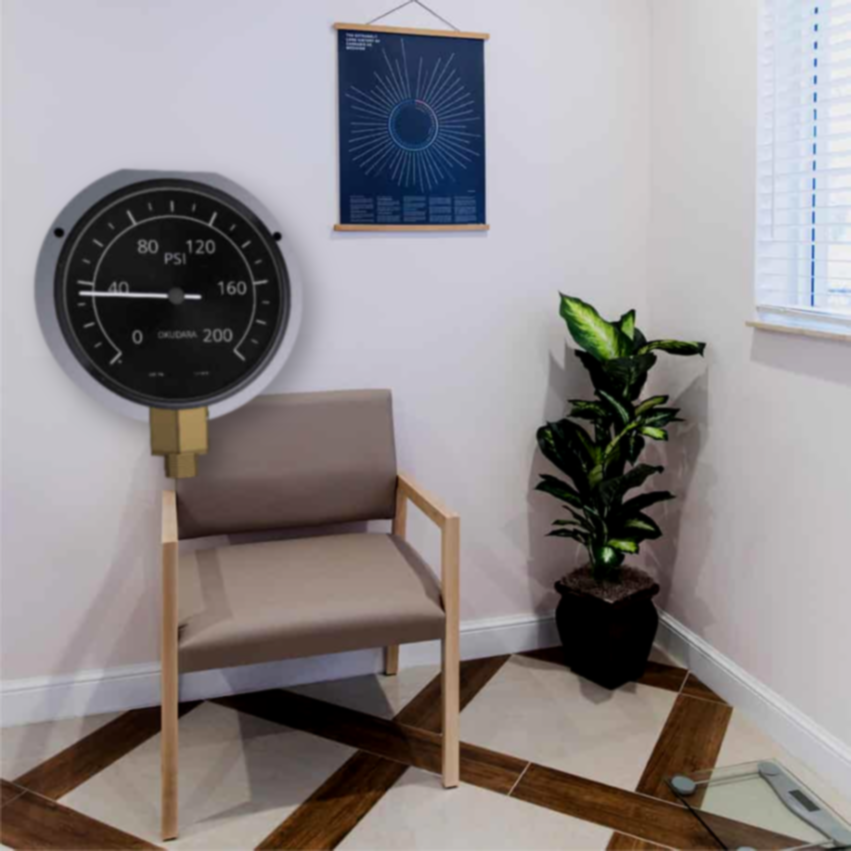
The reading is 35 psi
